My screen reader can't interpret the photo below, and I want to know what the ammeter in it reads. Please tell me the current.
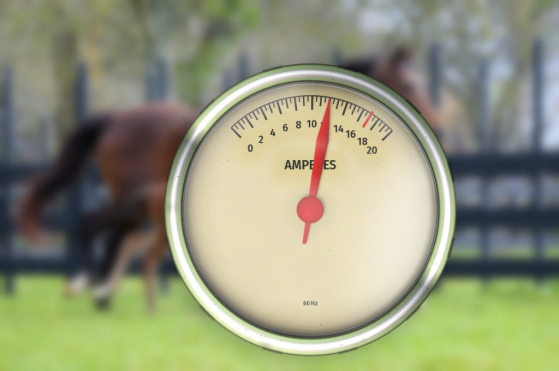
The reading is 12 A
